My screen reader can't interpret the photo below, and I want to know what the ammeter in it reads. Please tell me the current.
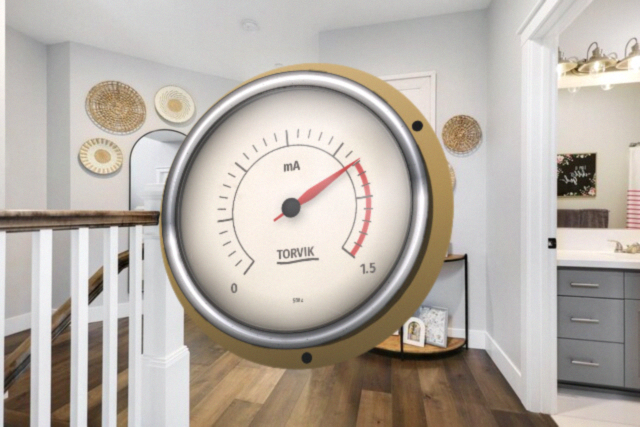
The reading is 1.1 mA
